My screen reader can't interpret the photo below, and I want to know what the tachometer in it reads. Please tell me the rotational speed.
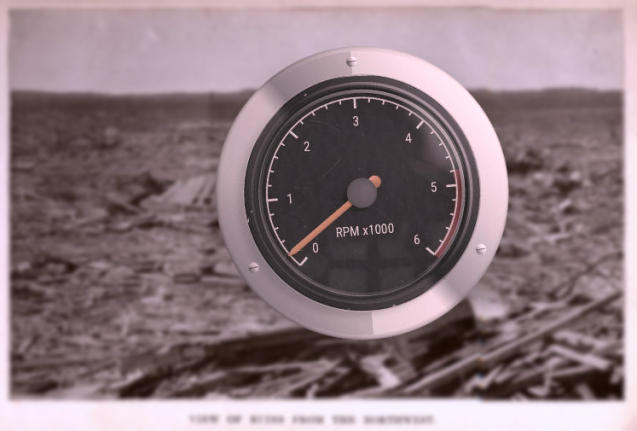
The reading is 200 rpm
